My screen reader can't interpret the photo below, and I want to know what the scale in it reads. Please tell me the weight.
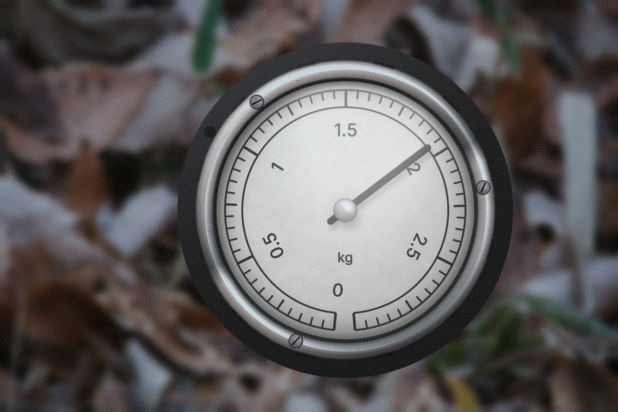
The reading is 1.95 kg
